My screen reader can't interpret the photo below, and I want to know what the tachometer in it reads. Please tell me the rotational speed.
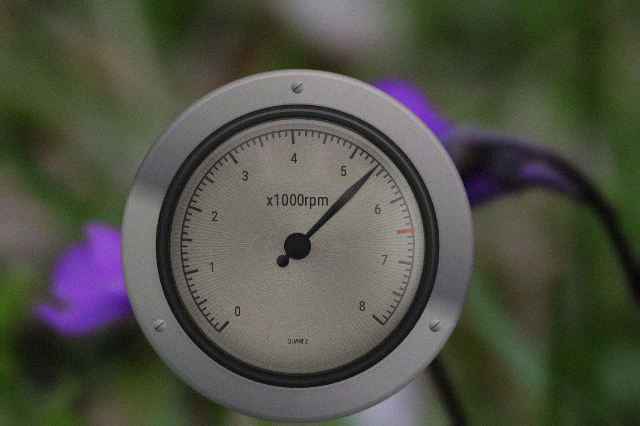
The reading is 5400 rpm
